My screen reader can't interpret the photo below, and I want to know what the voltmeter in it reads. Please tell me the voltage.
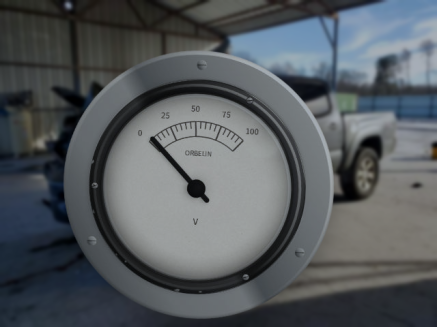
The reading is 5 V
